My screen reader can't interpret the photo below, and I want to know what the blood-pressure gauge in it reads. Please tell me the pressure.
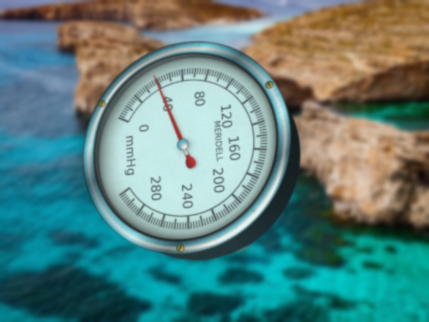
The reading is 40 mmHg
